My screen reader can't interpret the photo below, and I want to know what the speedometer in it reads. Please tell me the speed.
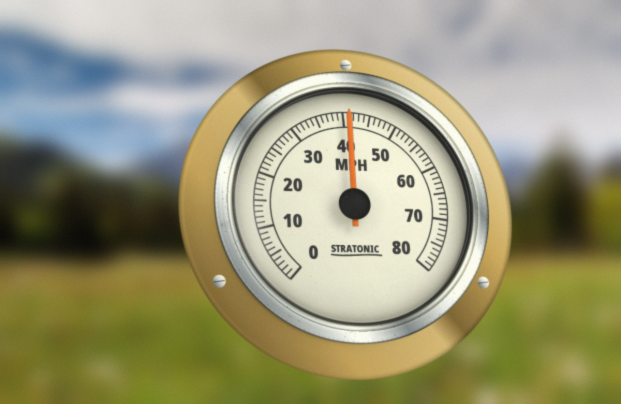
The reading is 41 mph
